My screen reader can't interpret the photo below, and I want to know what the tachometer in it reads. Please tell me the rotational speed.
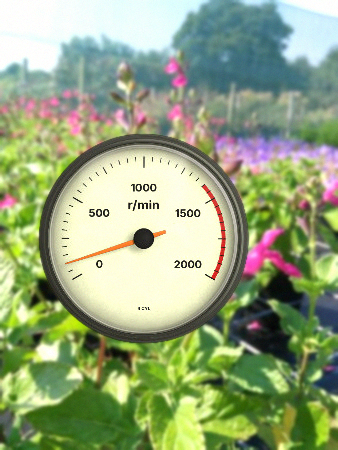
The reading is 100 rpm
